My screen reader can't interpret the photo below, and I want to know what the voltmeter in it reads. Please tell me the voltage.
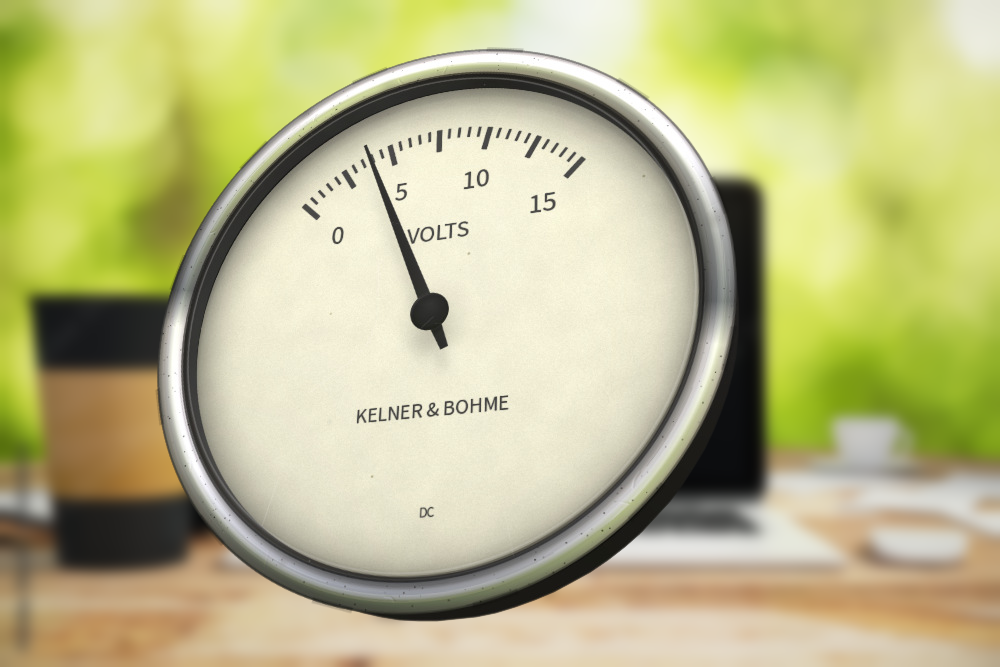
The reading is 4 V
